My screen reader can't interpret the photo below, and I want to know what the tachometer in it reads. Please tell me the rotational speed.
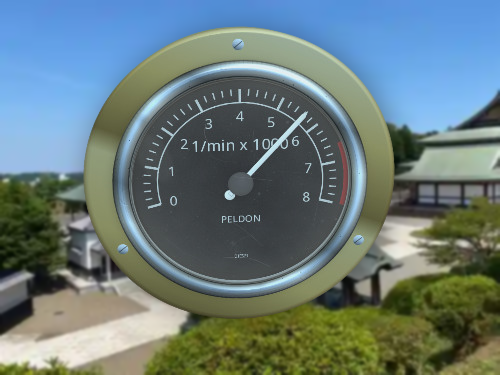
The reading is 5600 rpm
